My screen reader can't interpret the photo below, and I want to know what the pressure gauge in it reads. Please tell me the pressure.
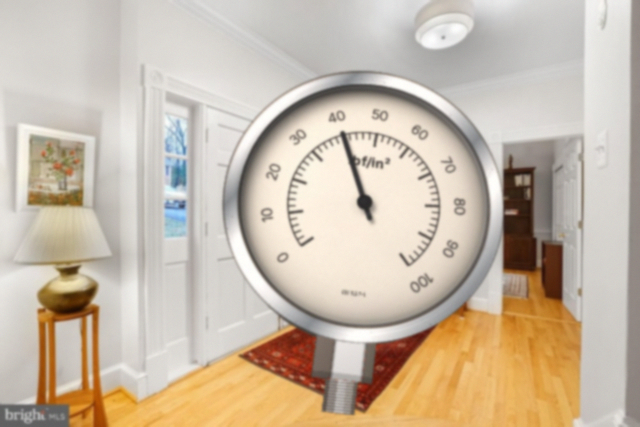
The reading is 40 psi
